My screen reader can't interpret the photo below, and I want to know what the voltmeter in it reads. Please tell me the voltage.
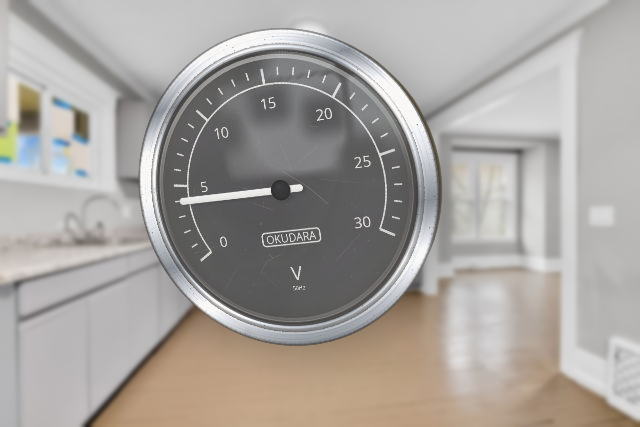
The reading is 4 V
